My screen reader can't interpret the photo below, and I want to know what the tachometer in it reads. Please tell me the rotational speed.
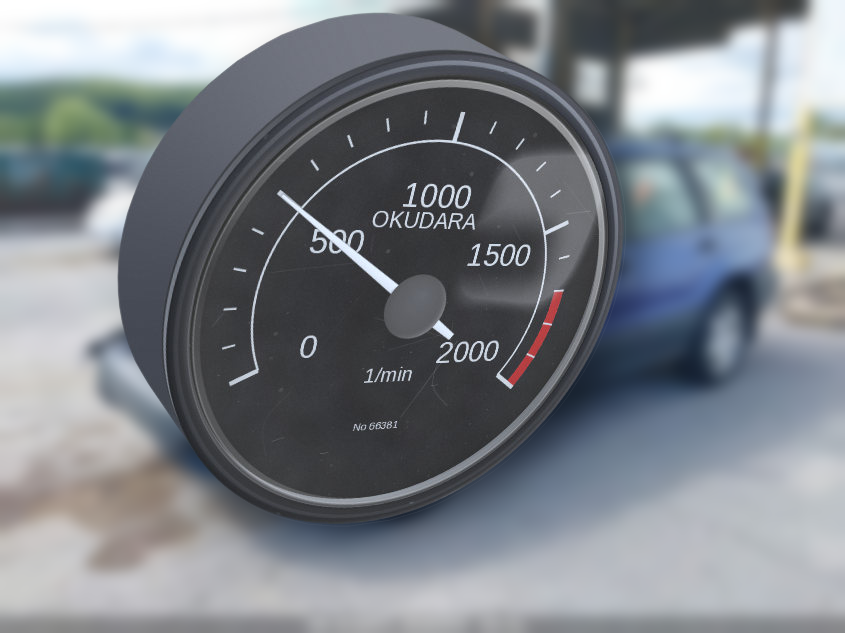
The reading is 500 rpm
